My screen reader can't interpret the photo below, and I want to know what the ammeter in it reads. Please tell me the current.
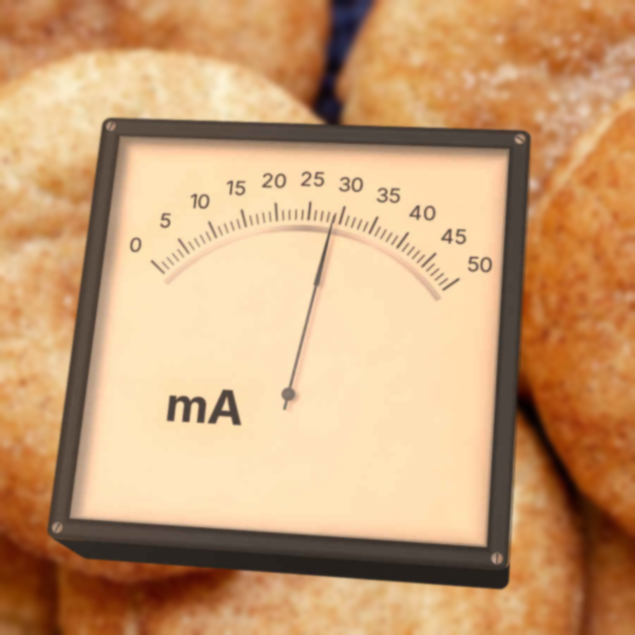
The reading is 29 mA
